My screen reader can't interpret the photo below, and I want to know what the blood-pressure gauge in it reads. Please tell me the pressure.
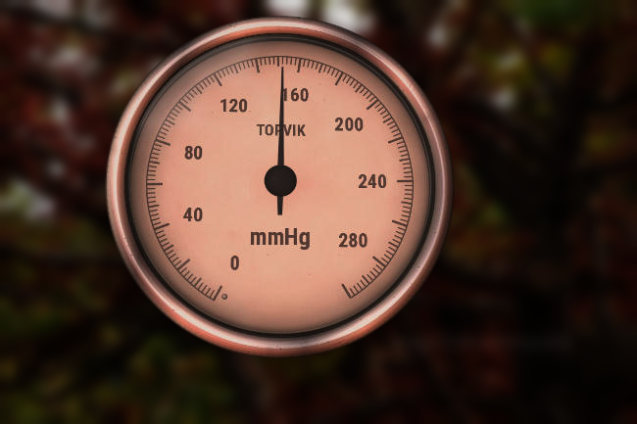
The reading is 152 mmHg
